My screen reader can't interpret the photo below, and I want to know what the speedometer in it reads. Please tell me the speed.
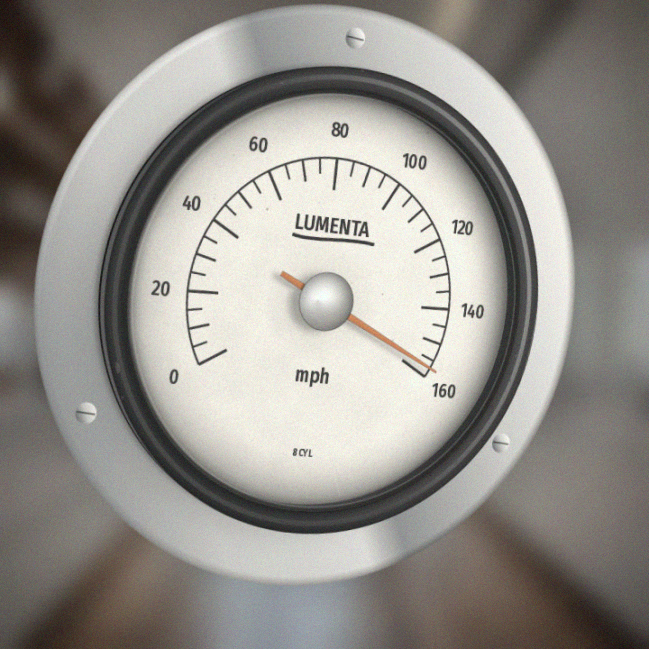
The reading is 157.5 mph
